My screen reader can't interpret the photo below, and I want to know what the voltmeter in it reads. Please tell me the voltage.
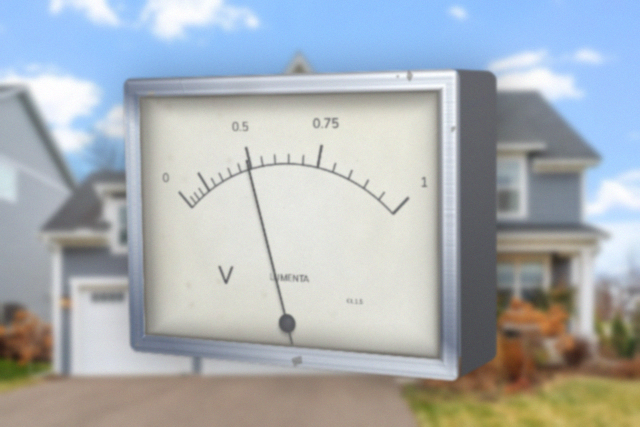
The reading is 0.5 V
